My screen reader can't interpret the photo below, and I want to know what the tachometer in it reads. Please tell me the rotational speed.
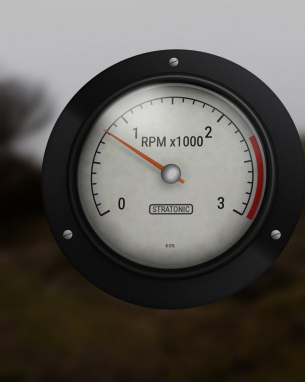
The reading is 800 rpm
